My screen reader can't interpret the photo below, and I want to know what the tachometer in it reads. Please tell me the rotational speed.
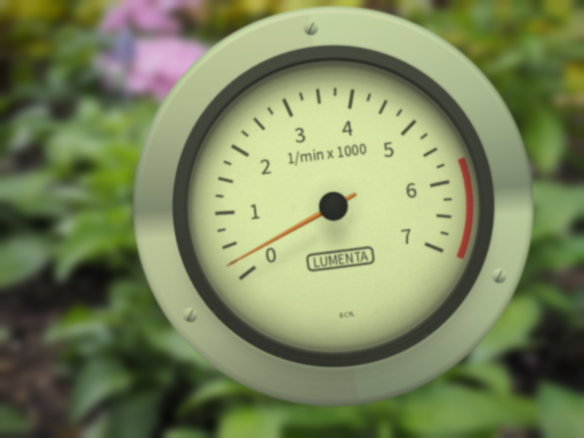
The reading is 250 rpm
